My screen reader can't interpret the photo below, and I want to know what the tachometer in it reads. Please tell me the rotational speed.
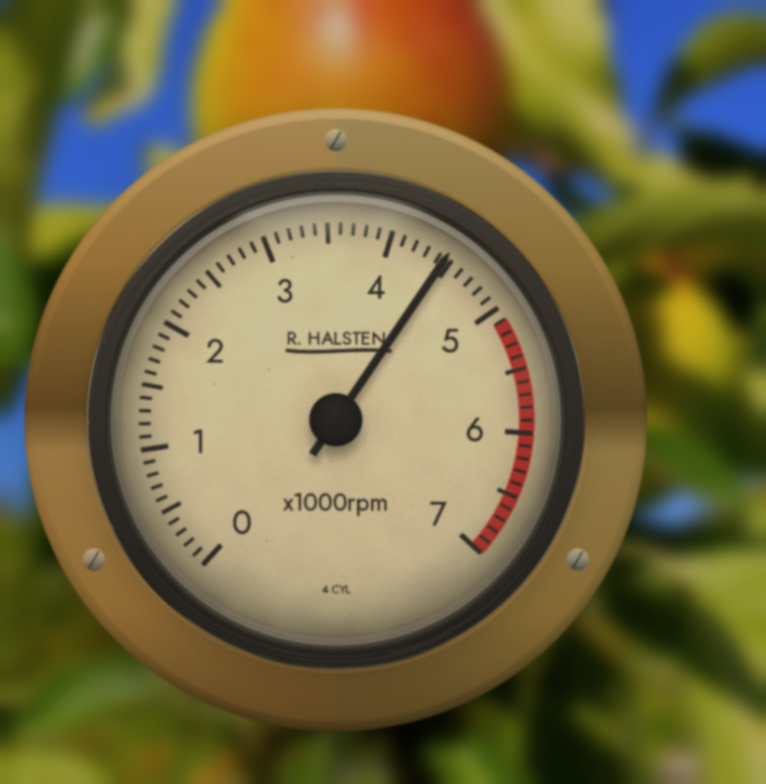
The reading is 4450 rpm
